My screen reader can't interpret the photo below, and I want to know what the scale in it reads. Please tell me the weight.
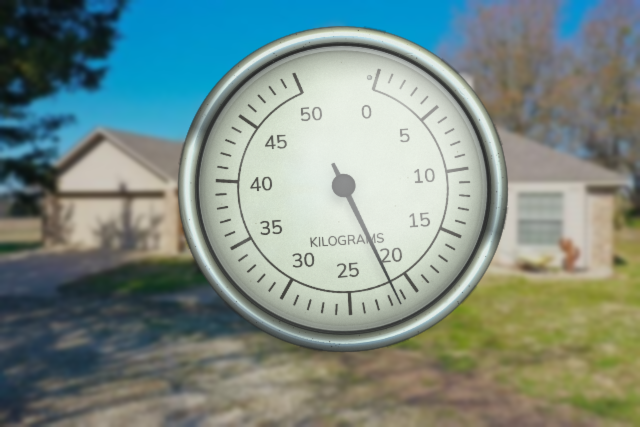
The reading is 21.5 kg
